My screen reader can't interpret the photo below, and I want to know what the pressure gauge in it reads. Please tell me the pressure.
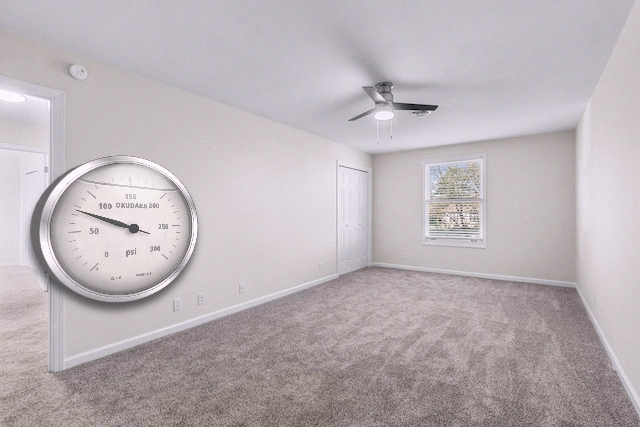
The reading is 75 psi
